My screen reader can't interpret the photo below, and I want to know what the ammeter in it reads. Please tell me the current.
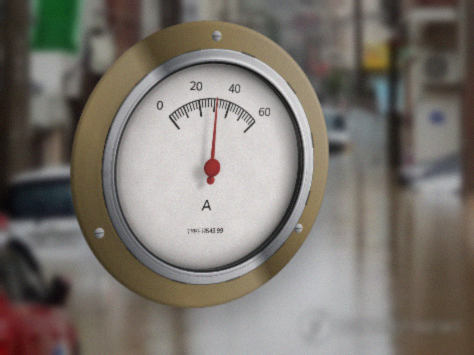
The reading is 30 A
